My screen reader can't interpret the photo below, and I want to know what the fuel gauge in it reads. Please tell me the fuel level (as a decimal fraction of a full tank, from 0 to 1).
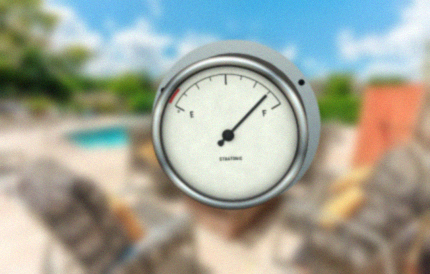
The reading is 0.875
